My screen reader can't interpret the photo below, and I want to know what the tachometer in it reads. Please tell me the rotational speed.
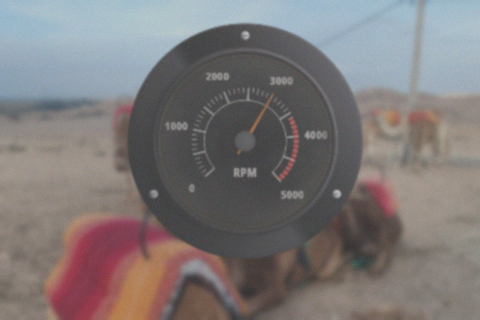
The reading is 3000 rpm
